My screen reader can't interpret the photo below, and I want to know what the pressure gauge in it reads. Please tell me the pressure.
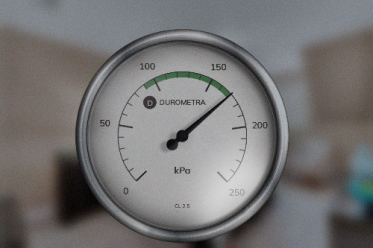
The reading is 170 kPa
